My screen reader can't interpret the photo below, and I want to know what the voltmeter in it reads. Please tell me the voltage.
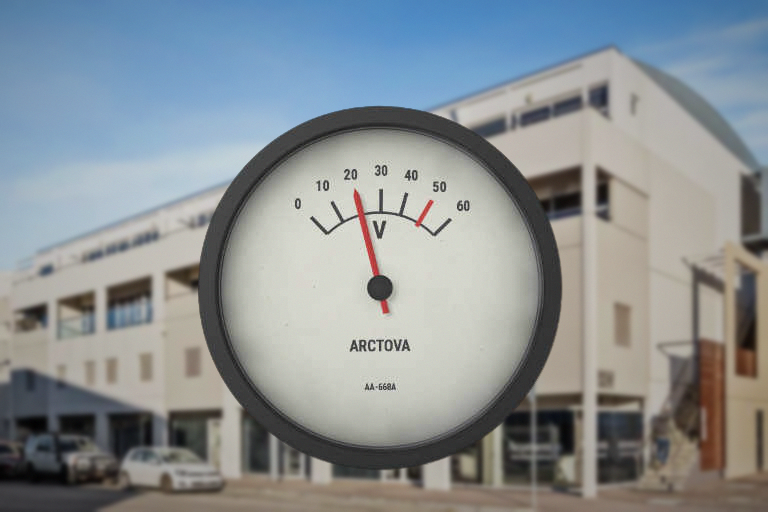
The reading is 20 V
